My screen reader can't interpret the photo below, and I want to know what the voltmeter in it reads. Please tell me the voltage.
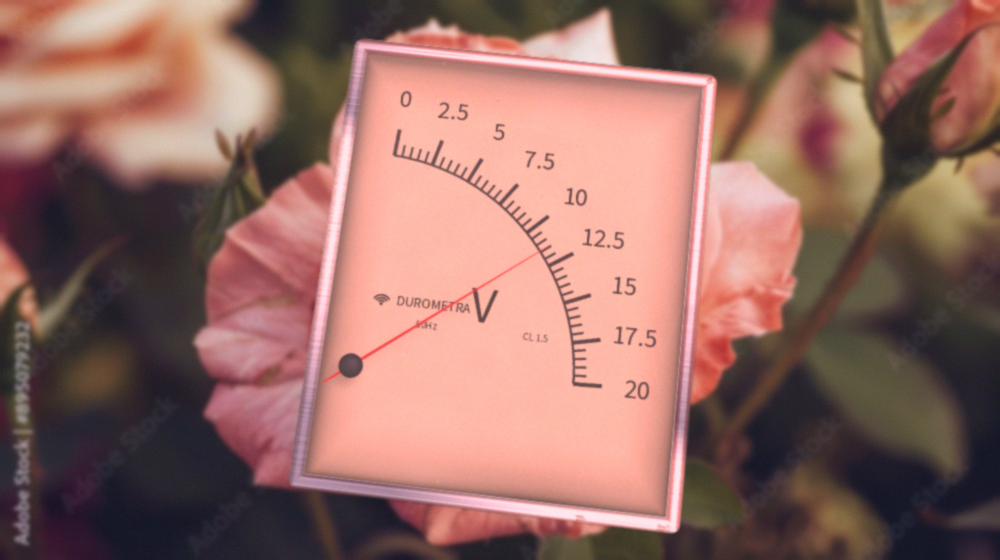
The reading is 11.5 V
